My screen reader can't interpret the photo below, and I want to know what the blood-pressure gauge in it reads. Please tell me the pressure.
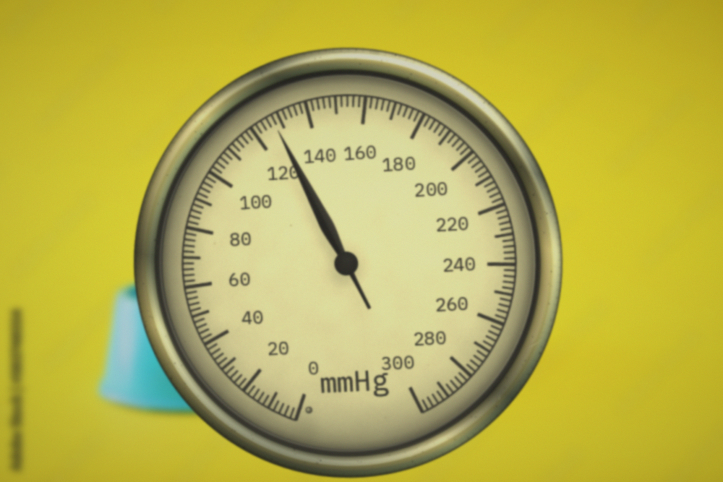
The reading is 128 mmHg
